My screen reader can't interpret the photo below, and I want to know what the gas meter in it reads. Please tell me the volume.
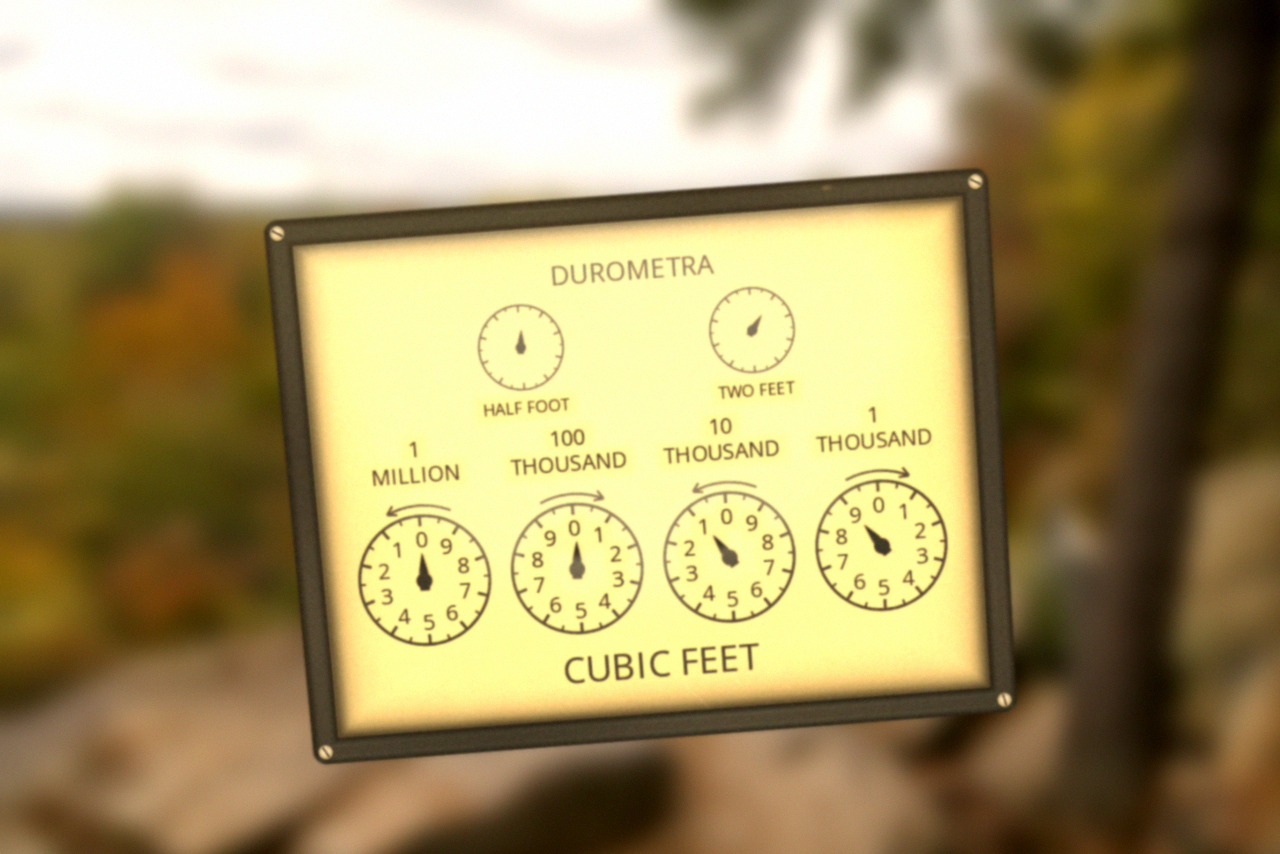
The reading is 900 ft³
